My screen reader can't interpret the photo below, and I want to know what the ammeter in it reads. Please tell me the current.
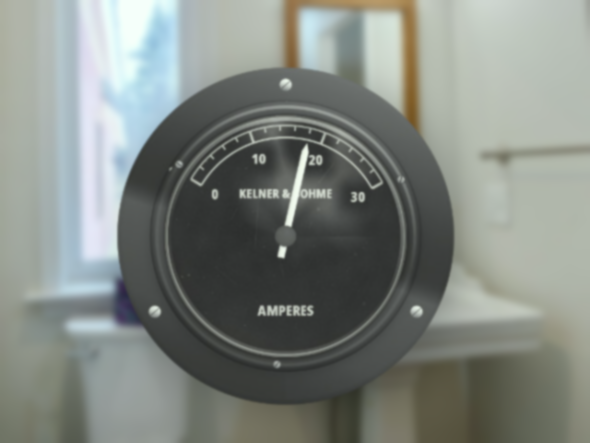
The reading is 18 A
